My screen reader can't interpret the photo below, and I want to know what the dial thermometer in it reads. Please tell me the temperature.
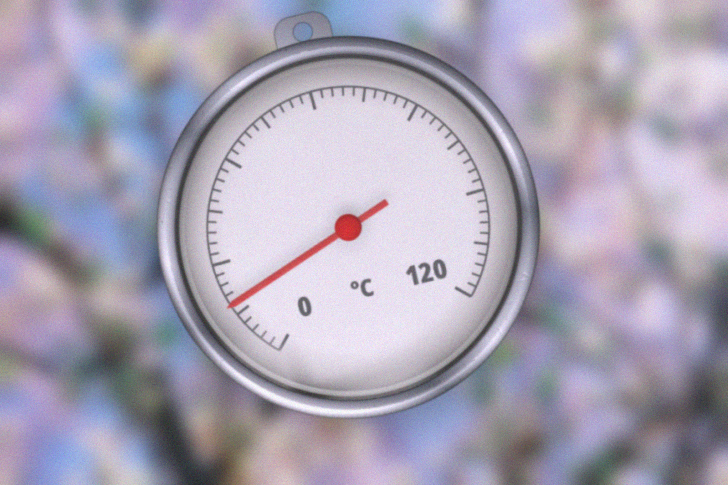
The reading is 12 °C
